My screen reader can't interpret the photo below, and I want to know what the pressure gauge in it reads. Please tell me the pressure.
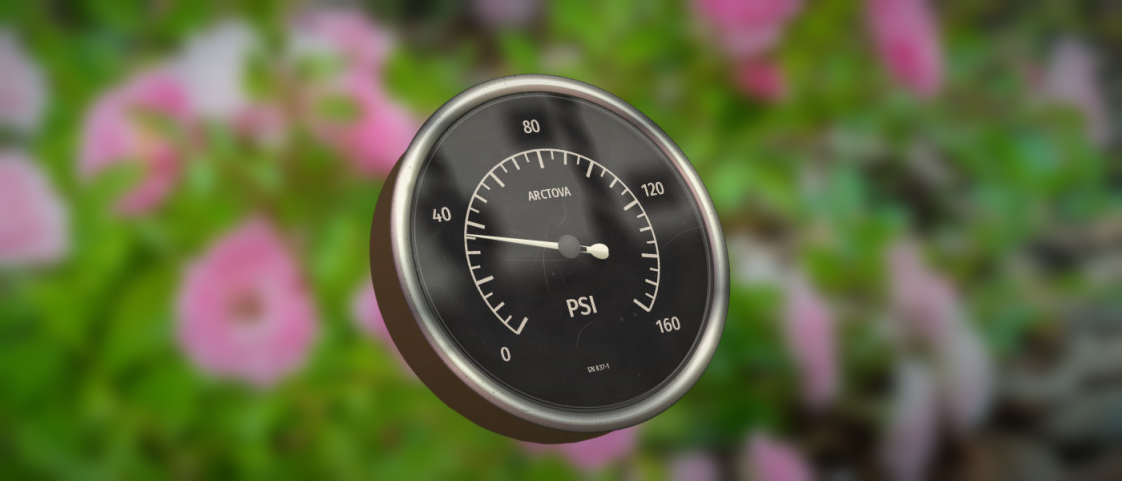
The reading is 35 psi
